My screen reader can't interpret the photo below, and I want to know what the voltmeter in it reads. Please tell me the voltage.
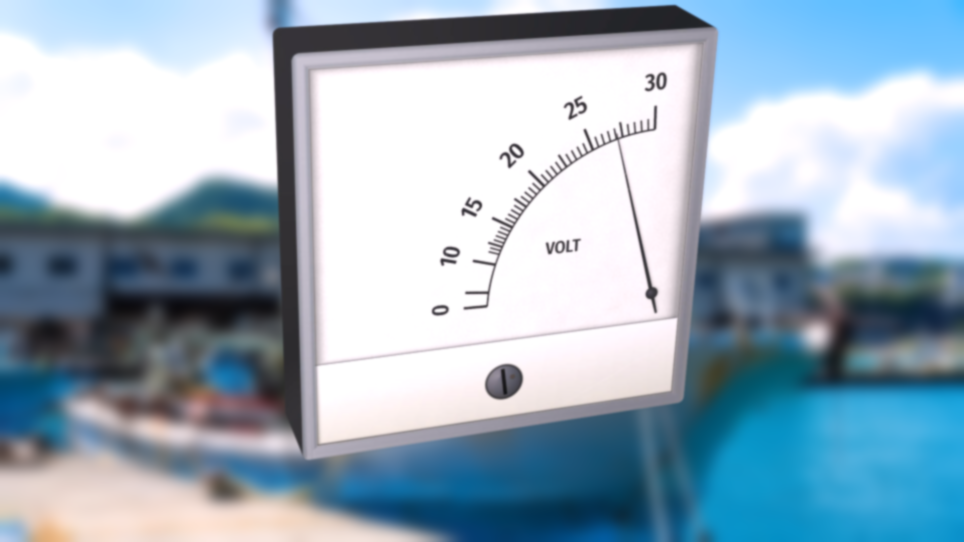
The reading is 27 V
